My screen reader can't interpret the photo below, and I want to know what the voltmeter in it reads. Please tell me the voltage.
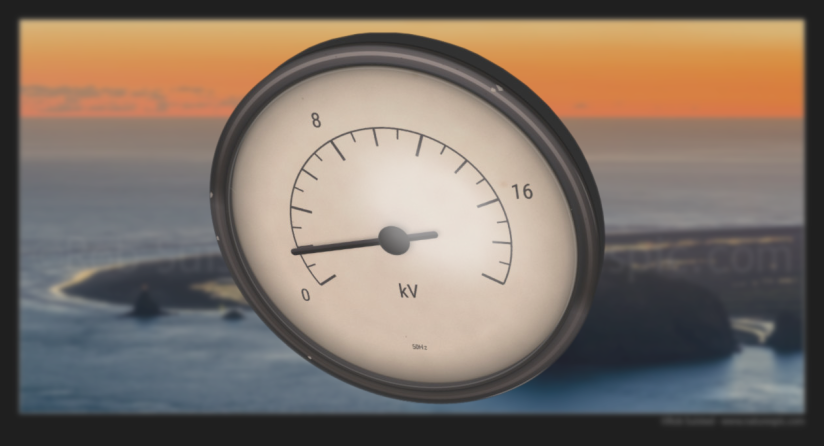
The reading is 2 kV
